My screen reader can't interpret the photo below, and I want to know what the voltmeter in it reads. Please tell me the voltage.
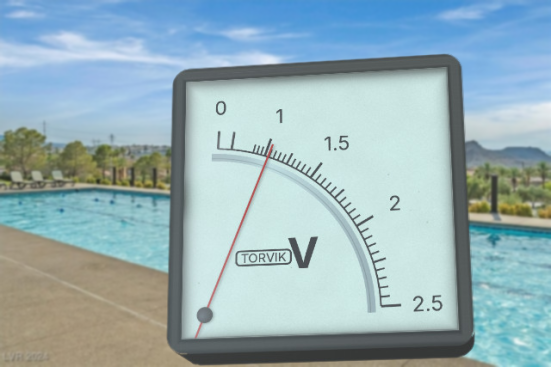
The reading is 1.05 V
